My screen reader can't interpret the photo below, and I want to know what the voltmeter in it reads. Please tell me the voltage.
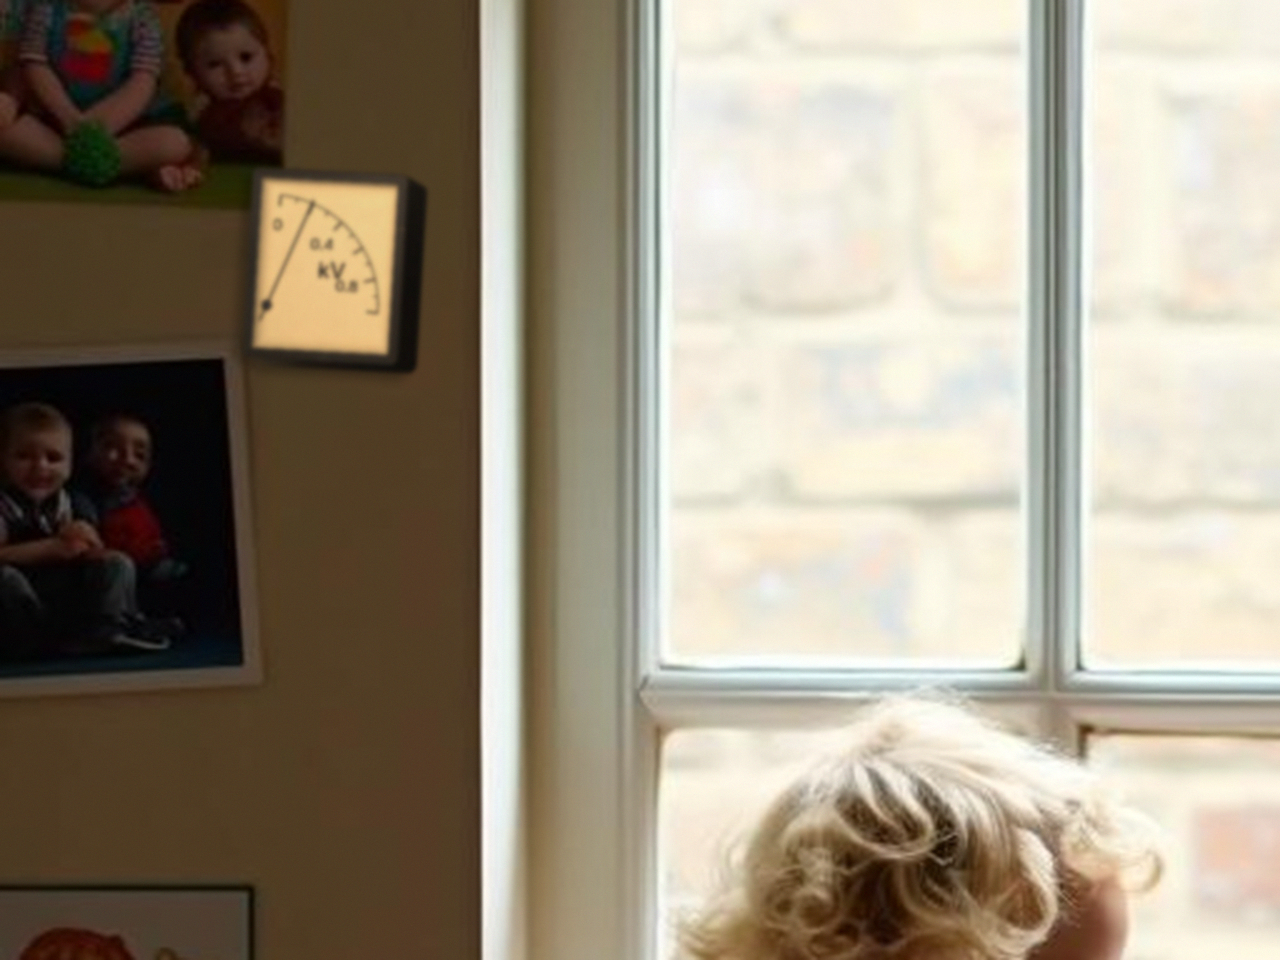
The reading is 0.2 kV
